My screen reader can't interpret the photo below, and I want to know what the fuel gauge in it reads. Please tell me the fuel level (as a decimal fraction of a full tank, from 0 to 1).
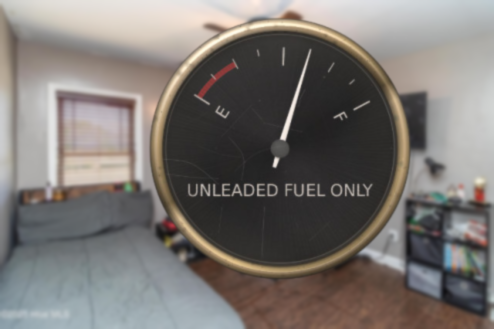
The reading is 0.625
